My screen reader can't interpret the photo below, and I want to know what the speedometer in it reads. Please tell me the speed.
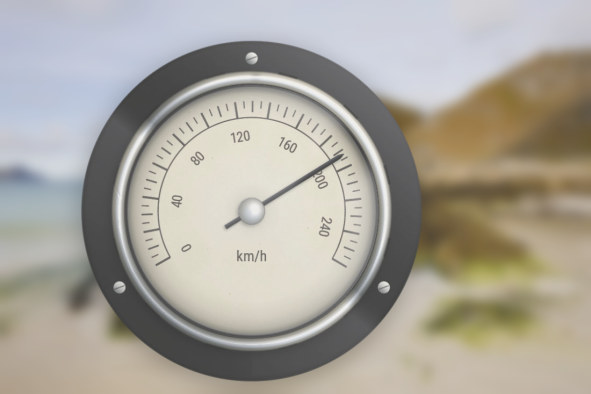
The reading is 192.5 km/h
